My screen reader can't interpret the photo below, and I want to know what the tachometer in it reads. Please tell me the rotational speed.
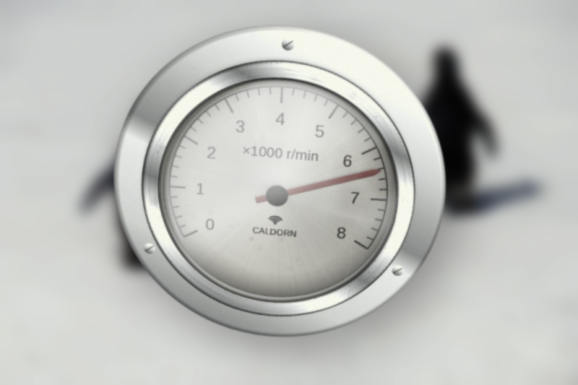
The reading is 6400 rpm
